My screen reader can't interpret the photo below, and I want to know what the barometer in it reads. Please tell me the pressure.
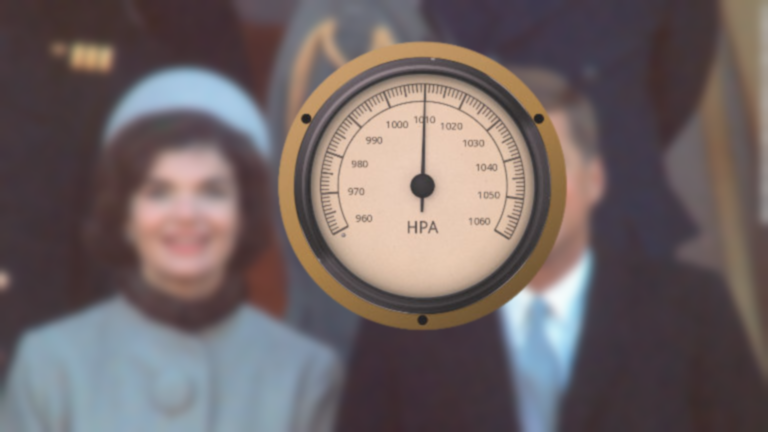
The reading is 1010 hPa
